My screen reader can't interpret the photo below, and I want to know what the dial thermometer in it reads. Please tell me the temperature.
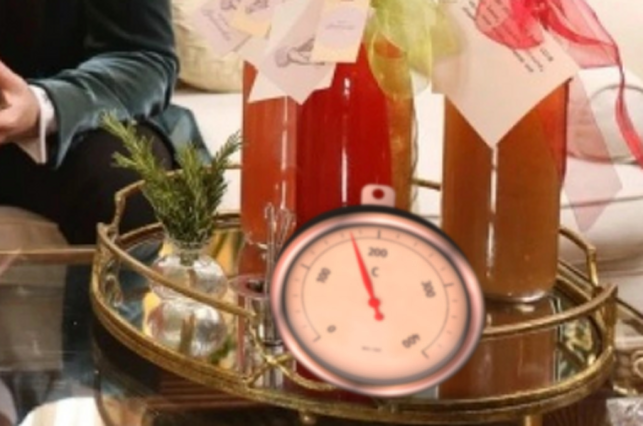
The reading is 170 °C
